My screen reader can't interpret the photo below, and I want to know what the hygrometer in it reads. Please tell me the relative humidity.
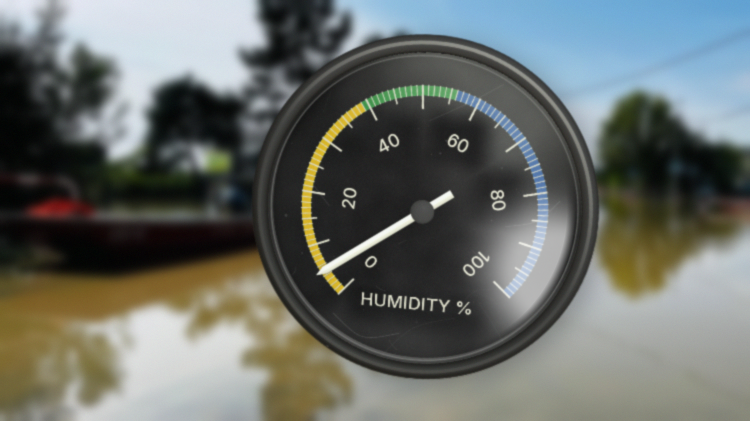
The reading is 5 %
